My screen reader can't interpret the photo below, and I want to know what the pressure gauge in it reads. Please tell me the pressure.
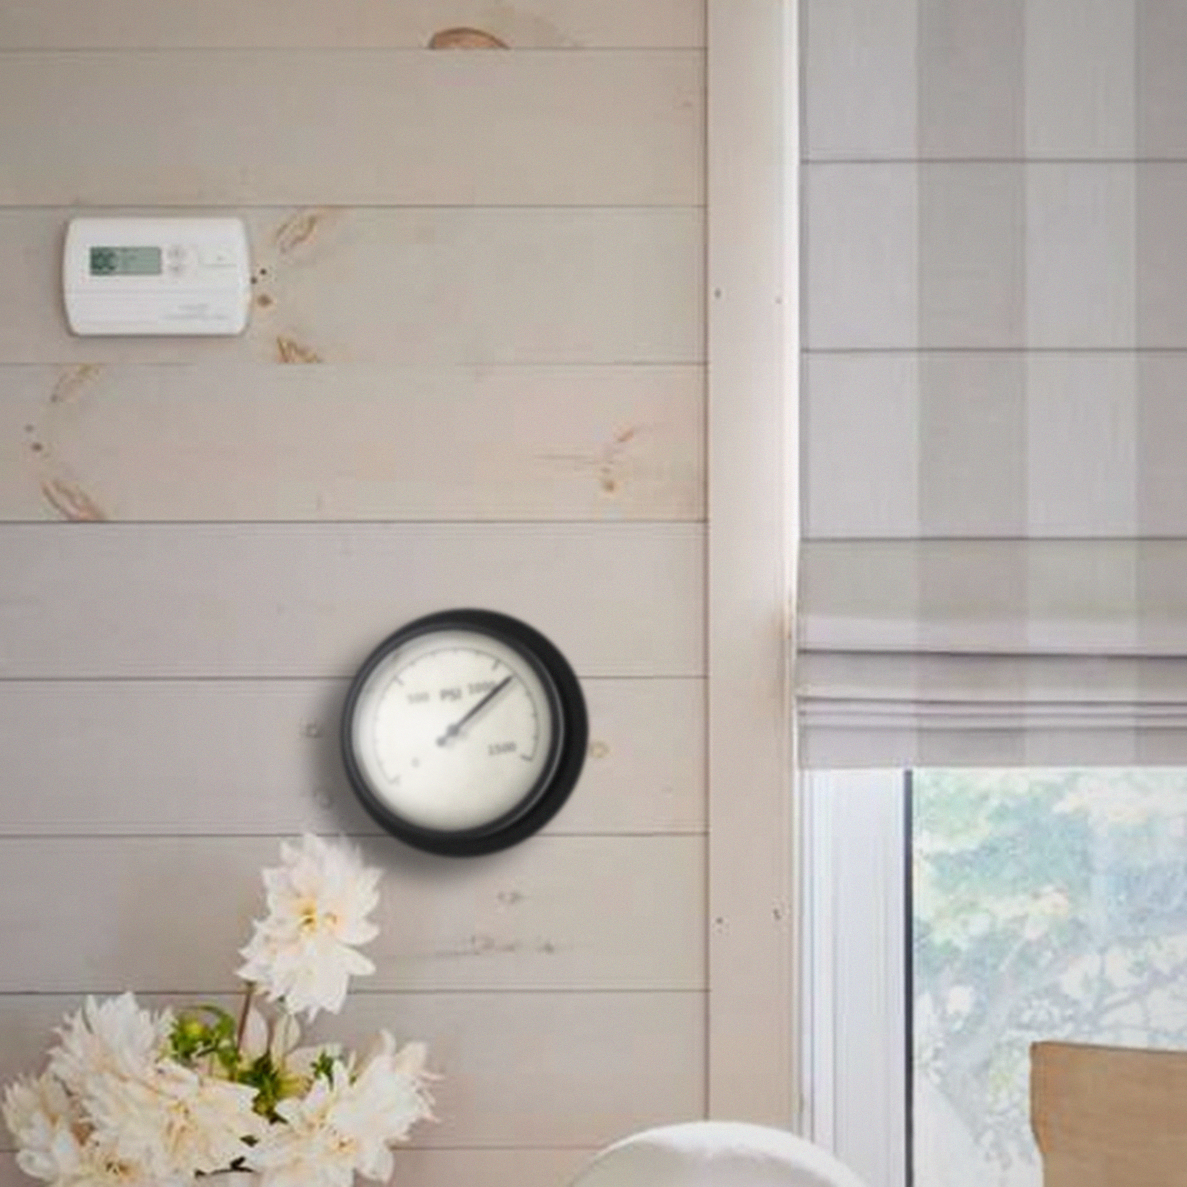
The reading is 1100 psi
